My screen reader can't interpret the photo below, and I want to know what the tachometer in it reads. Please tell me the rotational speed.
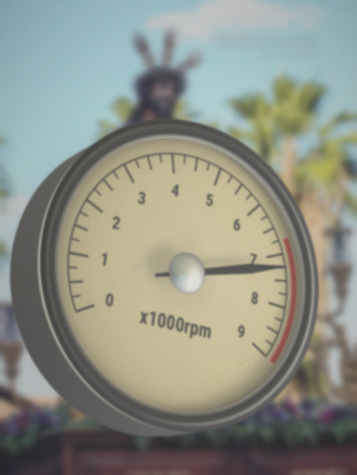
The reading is 7250 rpm
